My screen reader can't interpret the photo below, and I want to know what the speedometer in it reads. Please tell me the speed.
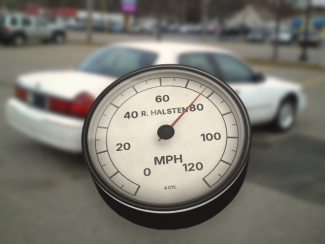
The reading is 77.5 mph
